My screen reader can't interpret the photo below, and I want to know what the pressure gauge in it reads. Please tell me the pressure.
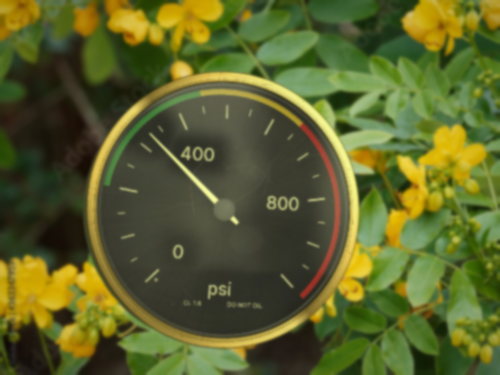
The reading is 325 psi
